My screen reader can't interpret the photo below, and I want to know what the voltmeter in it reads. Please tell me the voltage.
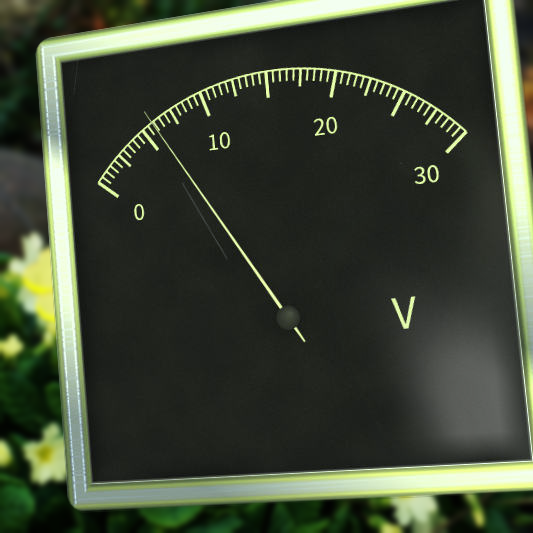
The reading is 6 V
